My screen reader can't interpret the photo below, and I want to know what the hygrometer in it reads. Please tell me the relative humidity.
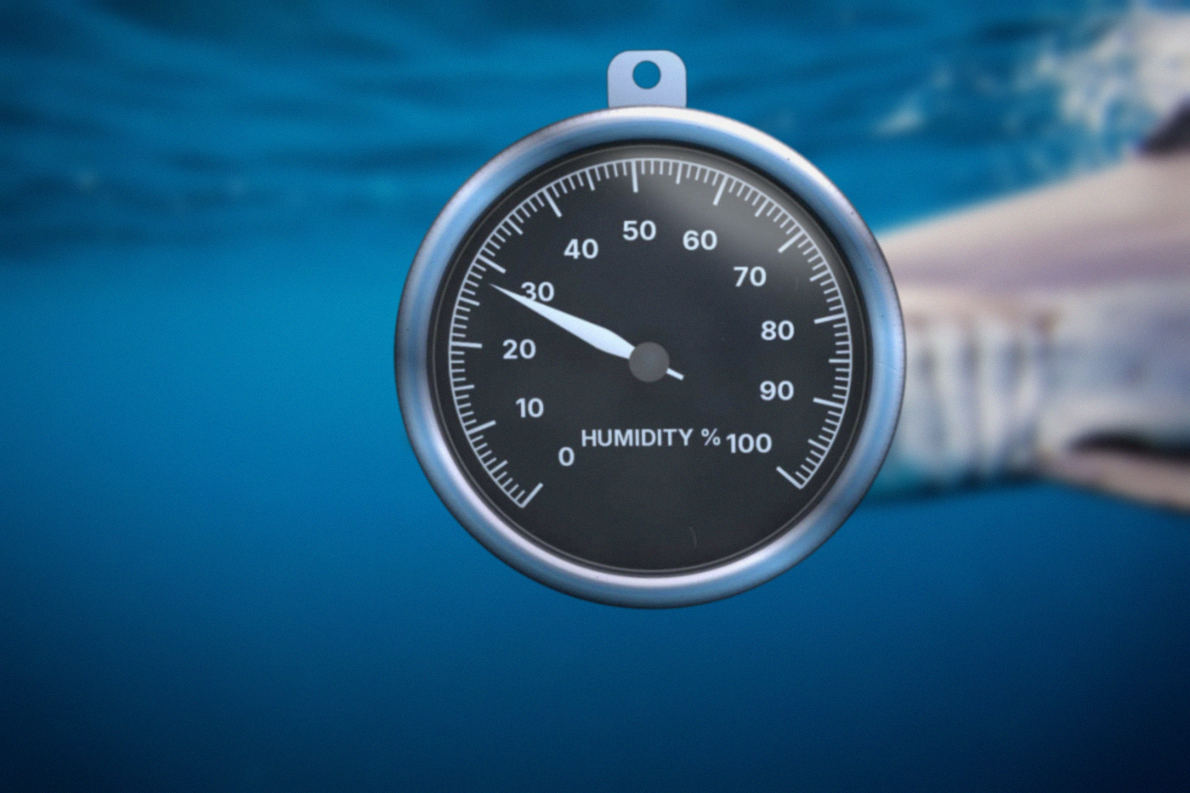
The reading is 28 %
